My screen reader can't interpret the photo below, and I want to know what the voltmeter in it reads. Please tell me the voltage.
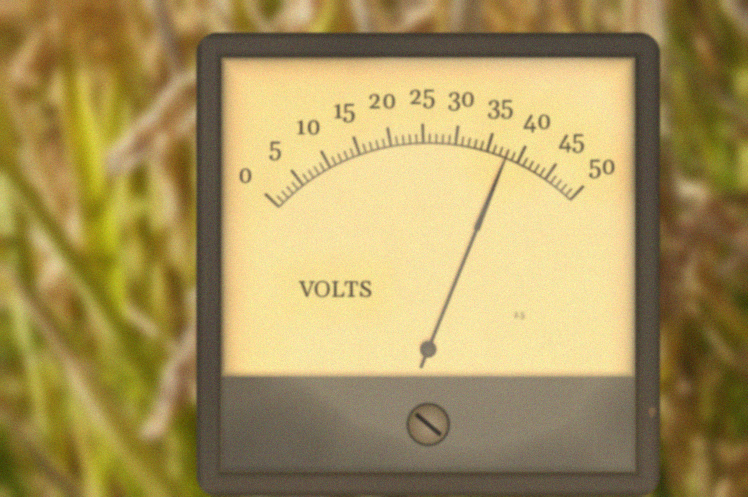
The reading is 38 V
